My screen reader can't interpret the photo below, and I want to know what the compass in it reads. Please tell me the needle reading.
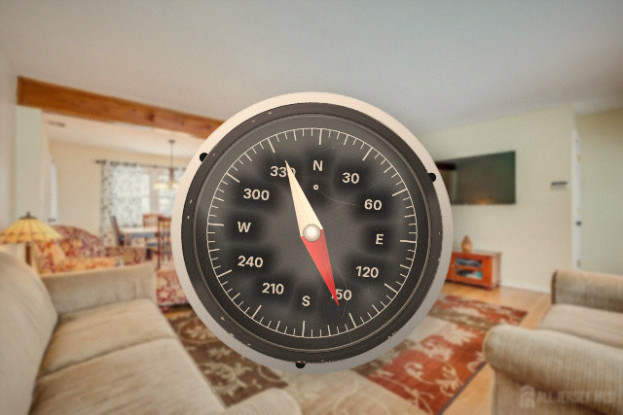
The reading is 155 °
